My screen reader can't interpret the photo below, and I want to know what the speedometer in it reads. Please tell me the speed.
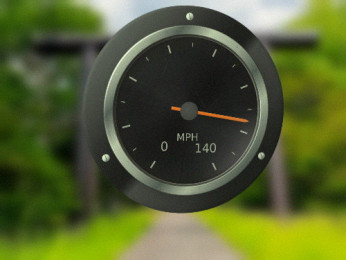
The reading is 115 mph
